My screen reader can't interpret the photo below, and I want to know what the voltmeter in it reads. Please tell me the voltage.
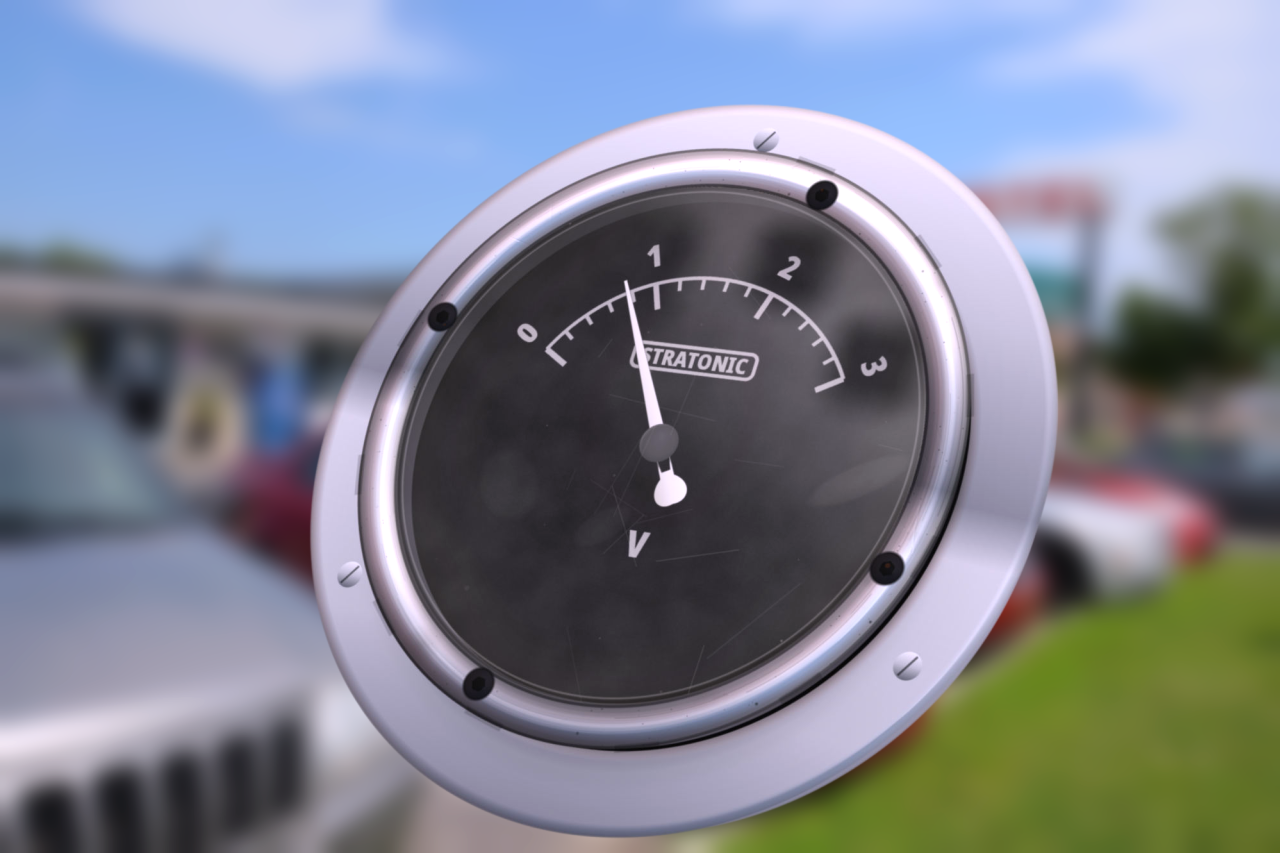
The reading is 0.8 V
